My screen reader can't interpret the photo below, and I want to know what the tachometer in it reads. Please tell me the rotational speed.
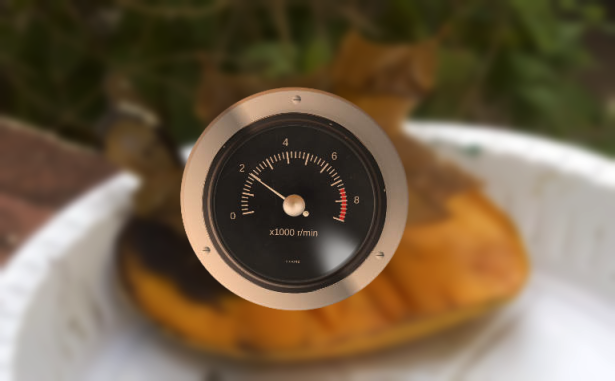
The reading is 2000 rpm
